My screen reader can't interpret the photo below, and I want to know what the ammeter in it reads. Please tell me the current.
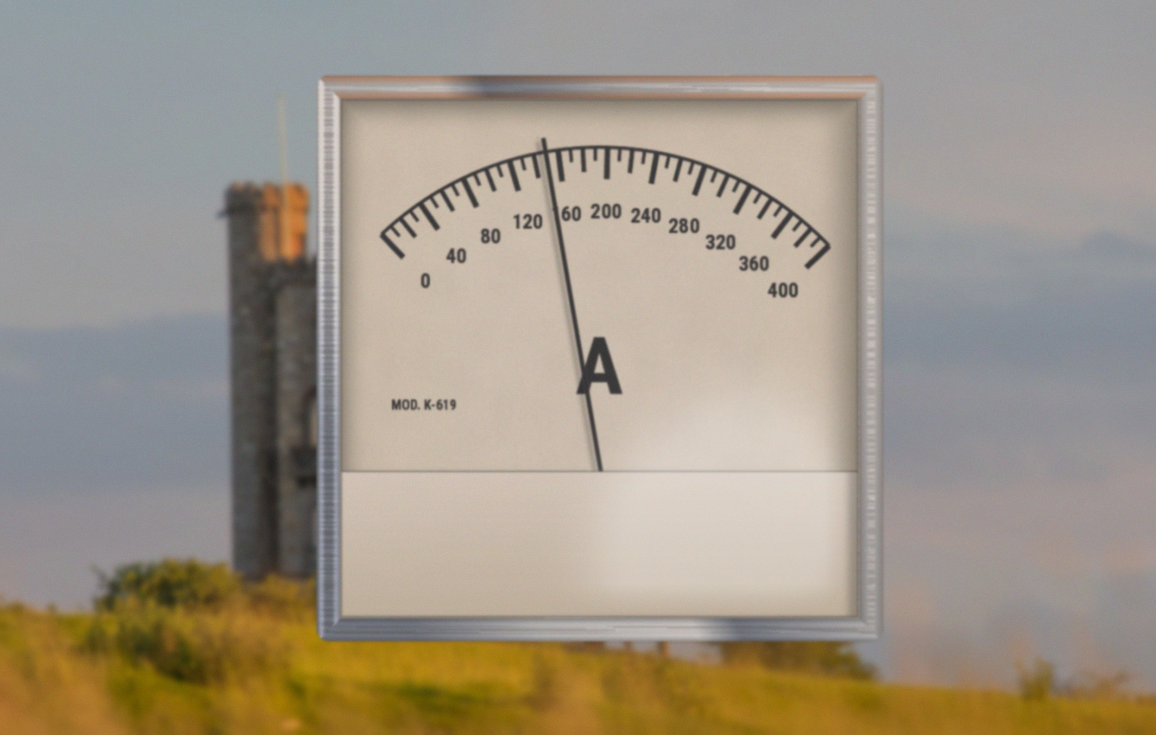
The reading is 150 A
